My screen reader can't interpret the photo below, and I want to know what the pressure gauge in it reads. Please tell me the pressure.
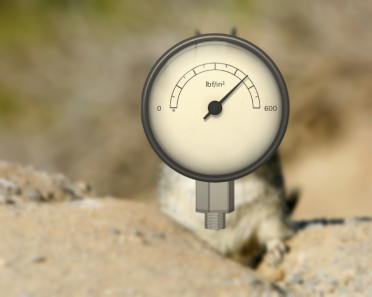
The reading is 450 psi
